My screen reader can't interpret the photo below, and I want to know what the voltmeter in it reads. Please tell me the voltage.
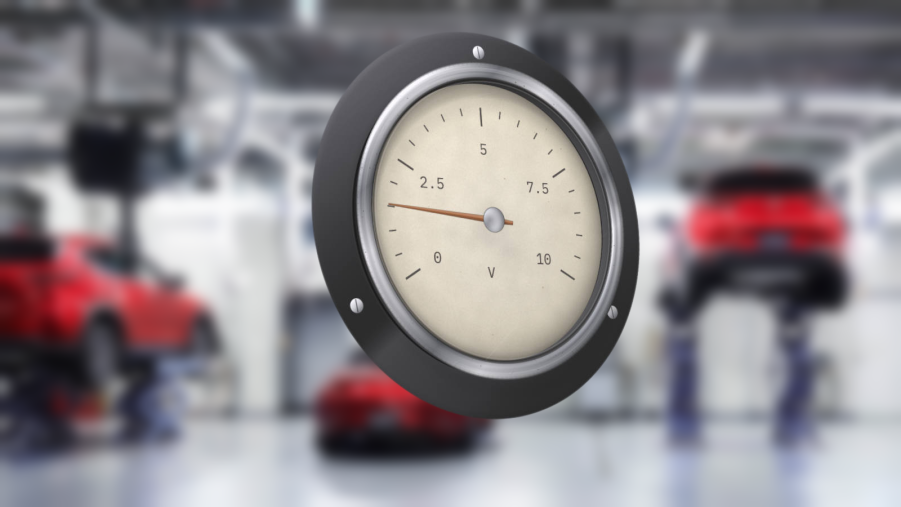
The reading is 1.5 V
